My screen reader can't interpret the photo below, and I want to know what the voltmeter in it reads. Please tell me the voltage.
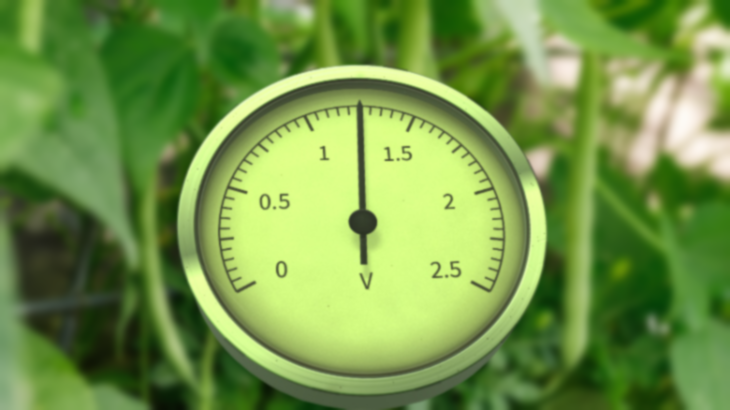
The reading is 1.25 V
